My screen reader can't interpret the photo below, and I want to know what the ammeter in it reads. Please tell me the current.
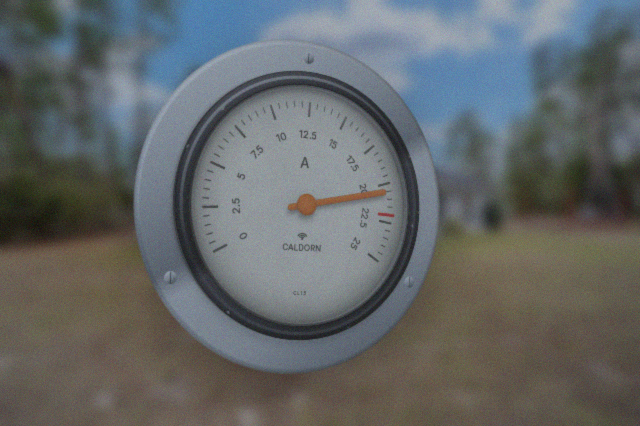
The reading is 20.5 A
